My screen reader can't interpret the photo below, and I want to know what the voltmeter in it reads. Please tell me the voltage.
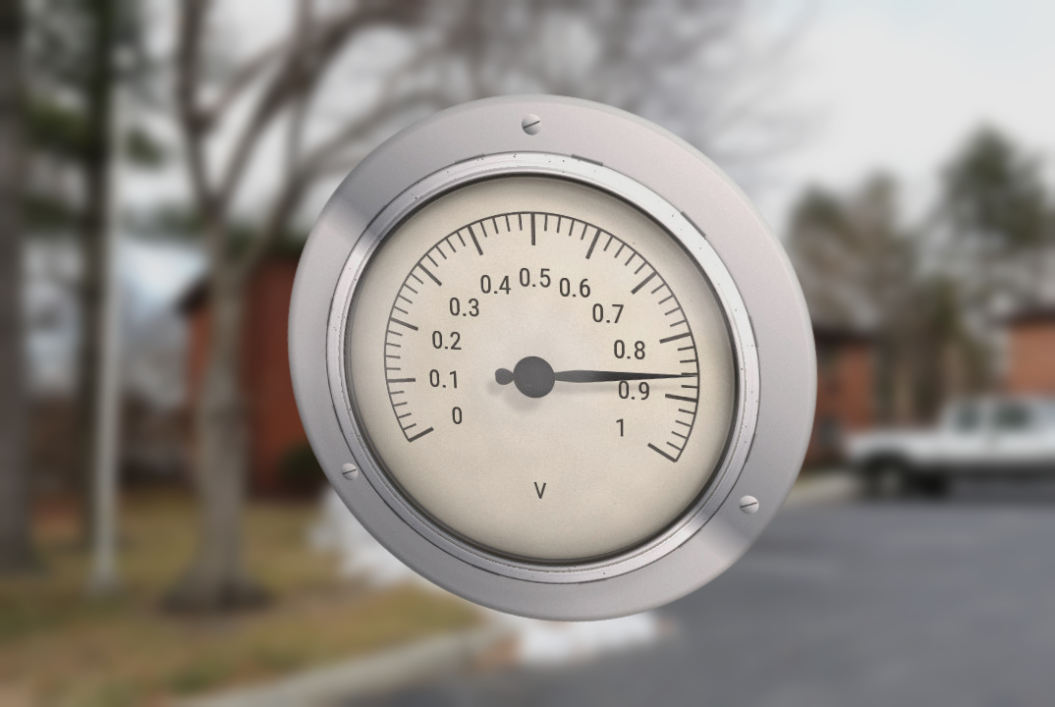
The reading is 0.86 V
